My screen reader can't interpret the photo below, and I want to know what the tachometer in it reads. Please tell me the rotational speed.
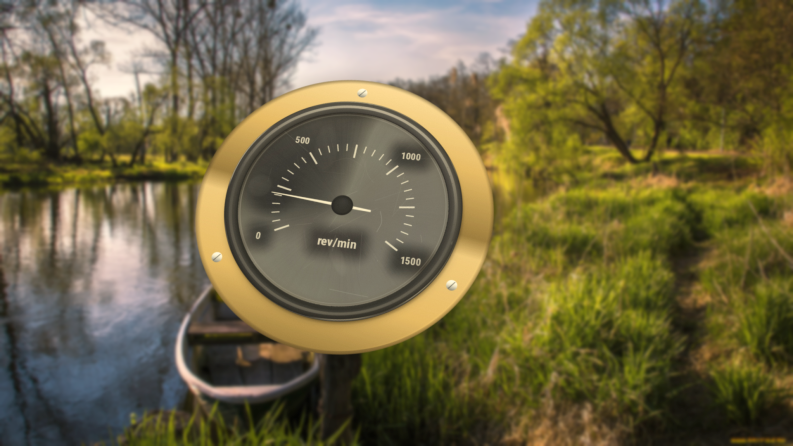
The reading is 200 rpm
